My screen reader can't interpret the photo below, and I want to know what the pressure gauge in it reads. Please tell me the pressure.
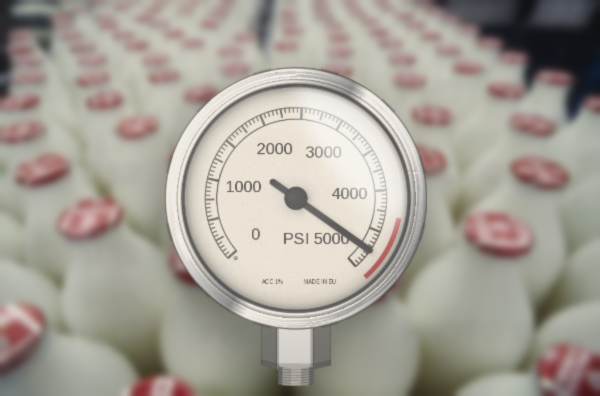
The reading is 4750 psi
